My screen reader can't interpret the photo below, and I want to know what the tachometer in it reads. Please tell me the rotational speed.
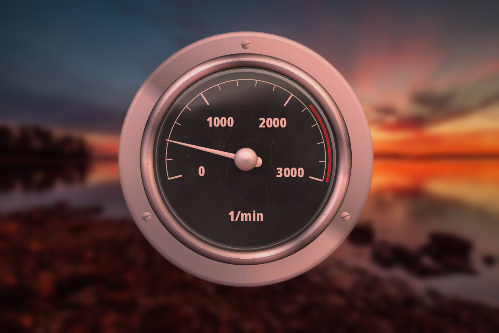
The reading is 400 rpm
